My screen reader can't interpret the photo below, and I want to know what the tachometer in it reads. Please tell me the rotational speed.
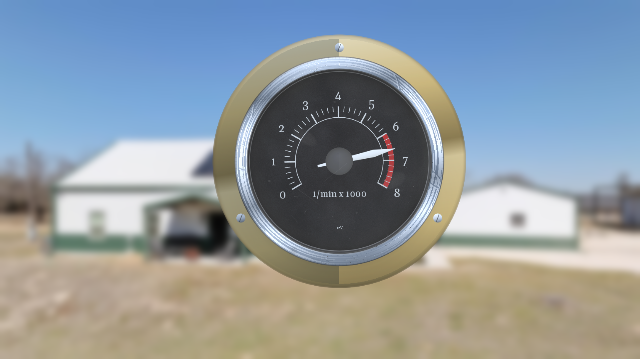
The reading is 6600 rpm
